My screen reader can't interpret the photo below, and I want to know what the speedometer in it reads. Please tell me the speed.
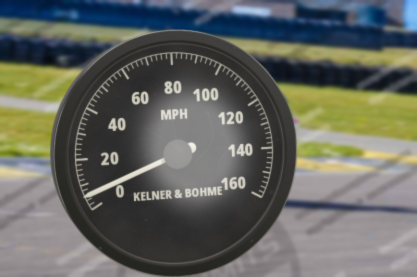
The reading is 6 mph
